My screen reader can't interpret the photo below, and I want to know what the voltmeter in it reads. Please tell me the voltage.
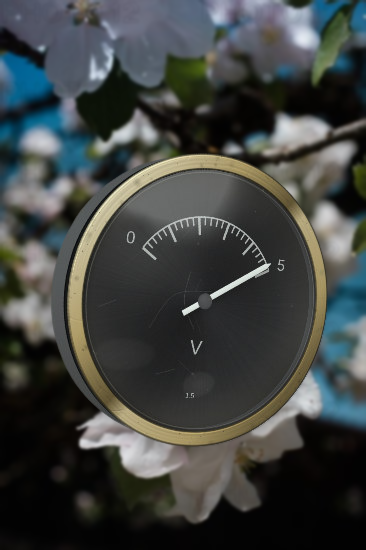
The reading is 4.8 V
